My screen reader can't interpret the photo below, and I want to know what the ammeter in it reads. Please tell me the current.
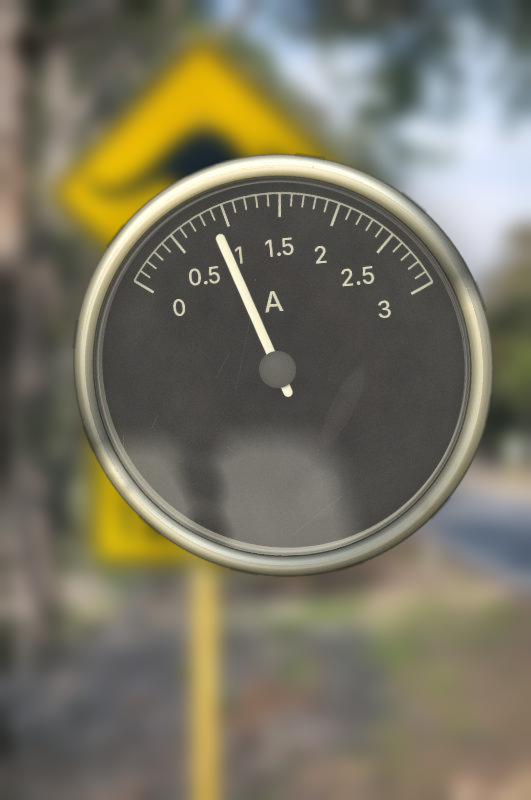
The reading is 0.9 A
